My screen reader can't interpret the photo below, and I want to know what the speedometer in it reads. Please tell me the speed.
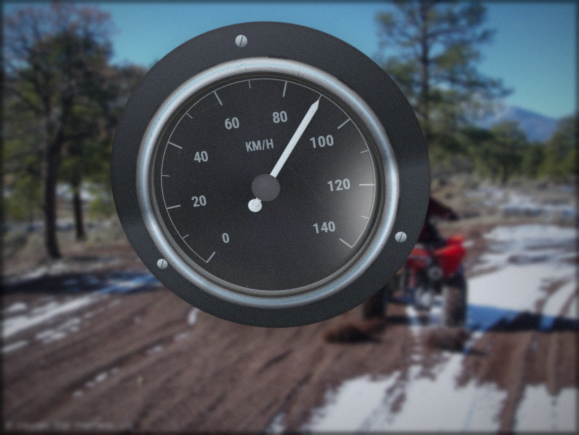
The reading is 90 km/h
